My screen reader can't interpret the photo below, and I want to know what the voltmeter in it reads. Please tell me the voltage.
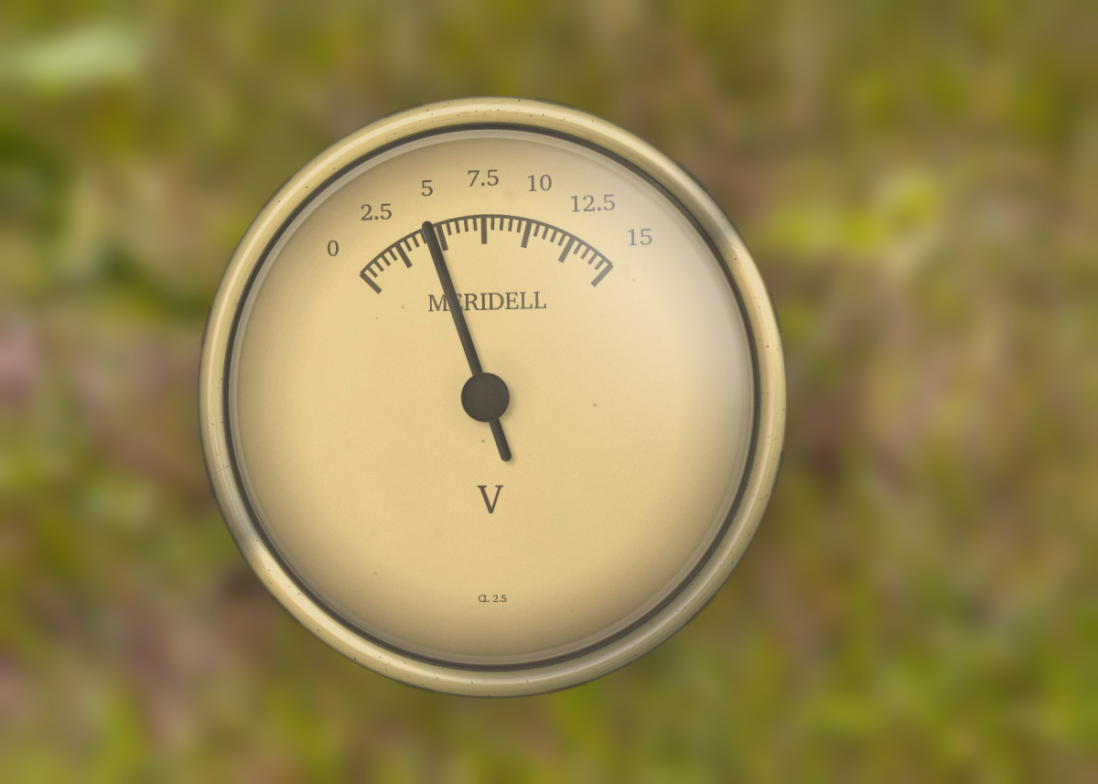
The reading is 4.5 V
